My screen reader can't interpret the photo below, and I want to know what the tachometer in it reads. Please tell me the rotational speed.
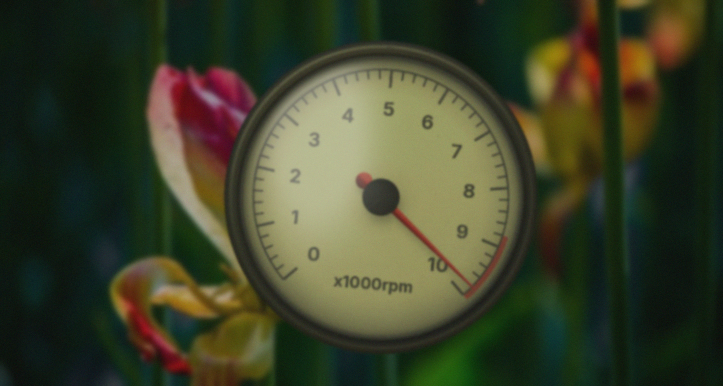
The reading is 9800 rpm
